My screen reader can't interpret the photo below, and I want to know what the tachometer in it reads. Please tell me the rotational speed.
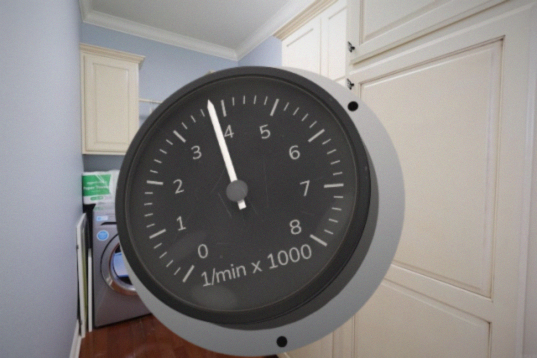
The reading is 3800 rpm
